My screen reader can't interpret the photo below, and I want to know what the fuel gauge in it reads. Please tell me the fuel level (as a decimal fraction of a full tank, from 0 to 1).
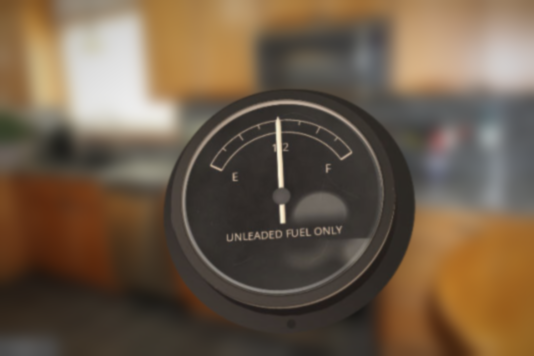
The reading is 0.5
